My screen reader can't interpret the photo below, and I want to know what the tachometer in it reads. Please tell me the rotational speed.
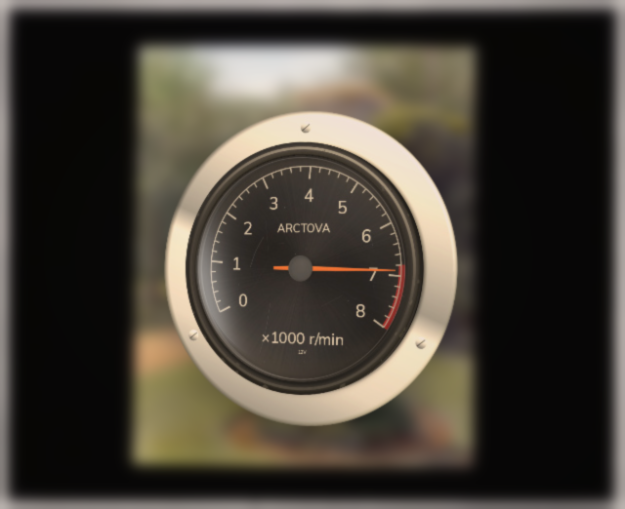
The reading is 6900 rpm
